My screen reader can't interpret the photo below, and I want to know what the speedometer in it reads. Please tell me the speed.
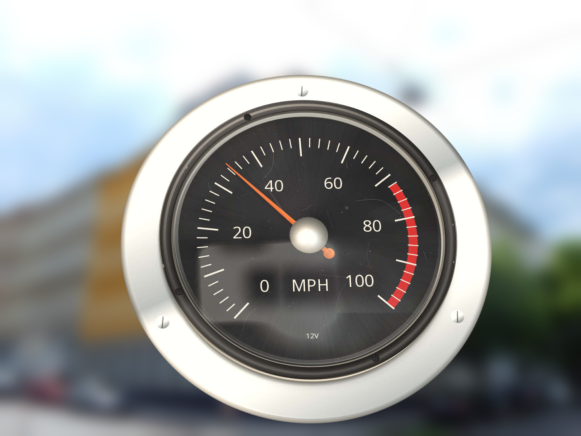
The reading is 34 mph
